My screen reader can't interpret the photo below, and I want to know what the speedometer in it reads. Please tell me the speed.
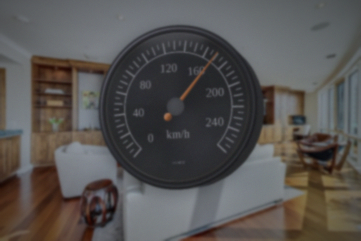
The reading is 170 km/h
